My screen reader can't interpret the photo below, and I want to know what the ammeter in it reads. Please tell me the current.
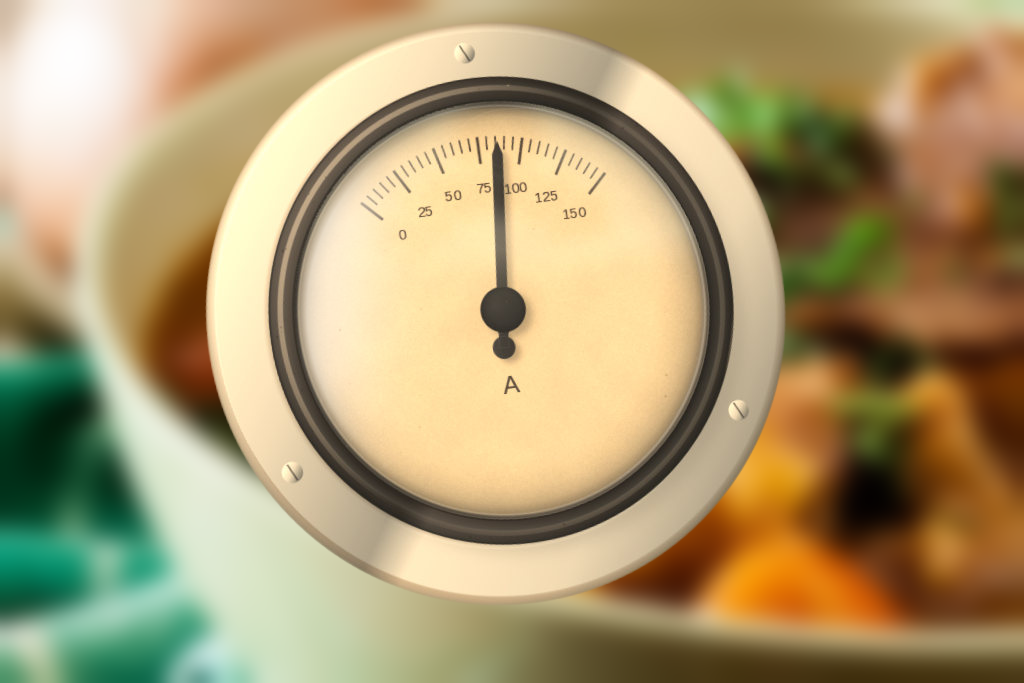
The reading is 85 A
